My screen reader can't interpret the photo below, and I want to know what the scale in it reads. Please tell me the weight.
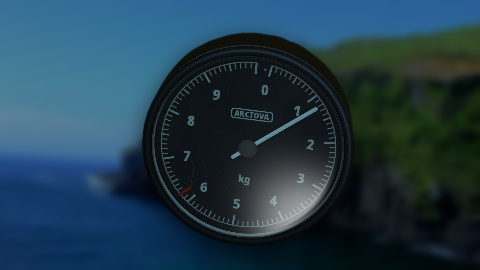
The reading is 1.2 kg
